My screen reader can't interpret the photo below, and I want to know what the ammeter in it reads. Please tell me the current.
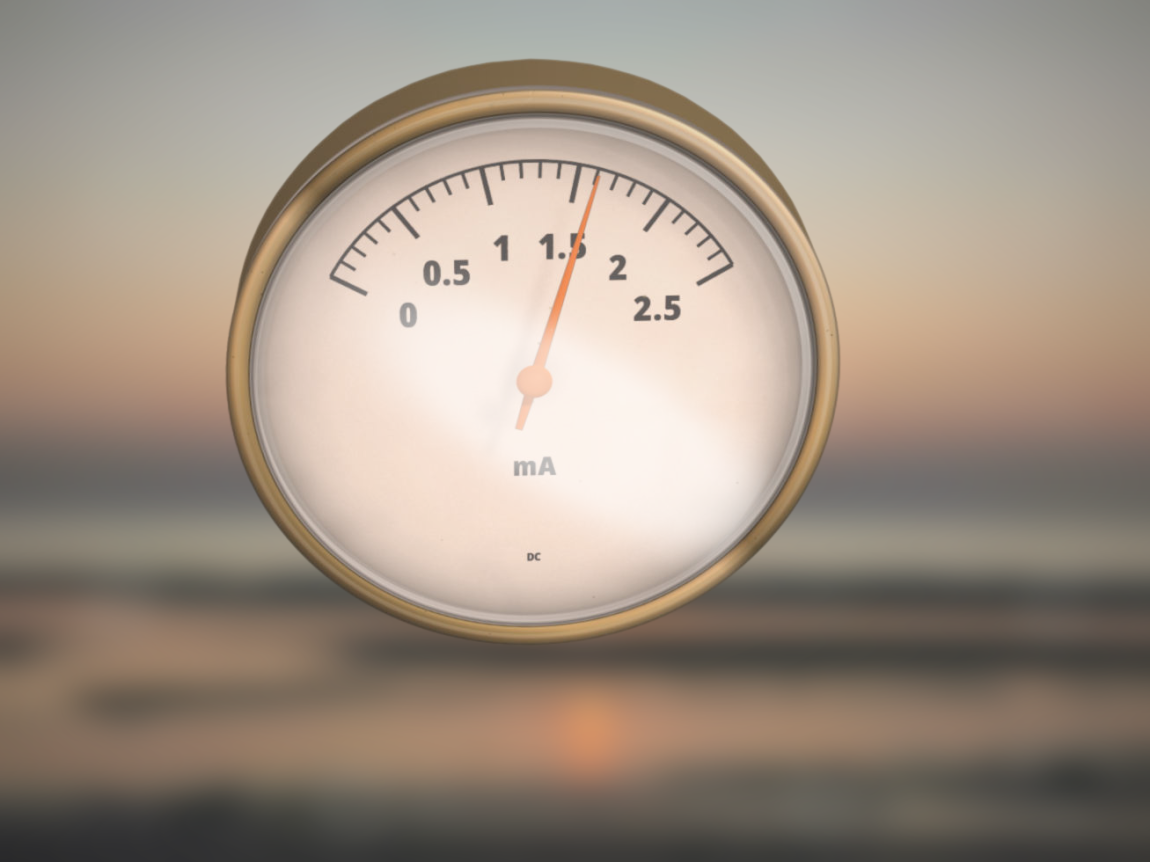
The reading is 1.6 mA
